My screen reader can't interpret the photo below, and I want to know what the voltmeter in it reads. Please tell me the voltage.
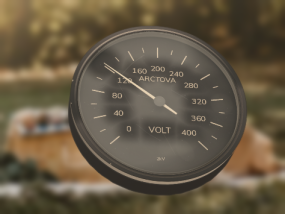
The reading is 120 V
